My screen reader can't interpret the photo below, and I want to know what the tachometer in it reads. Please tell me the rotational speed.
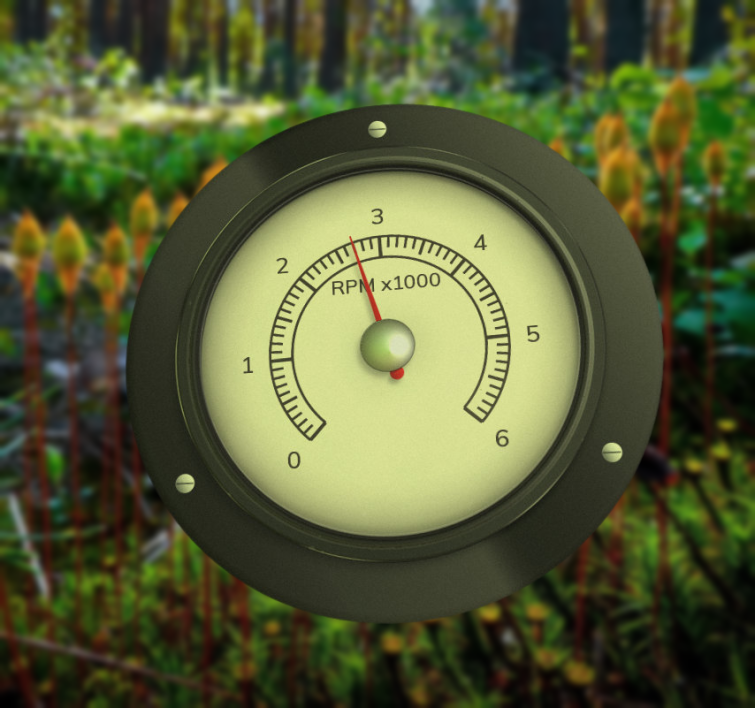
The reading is 2700 rpm
